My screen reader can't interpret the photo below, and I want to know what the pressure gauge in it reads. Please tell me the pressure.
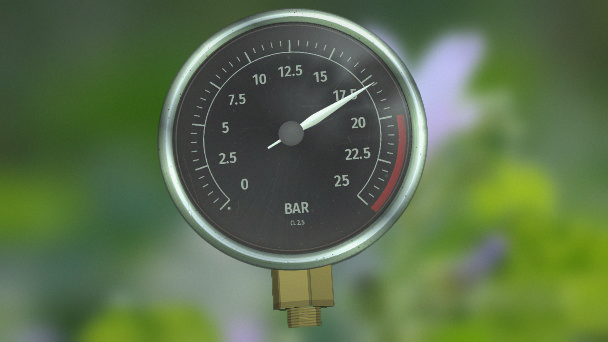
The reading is 18 bar
